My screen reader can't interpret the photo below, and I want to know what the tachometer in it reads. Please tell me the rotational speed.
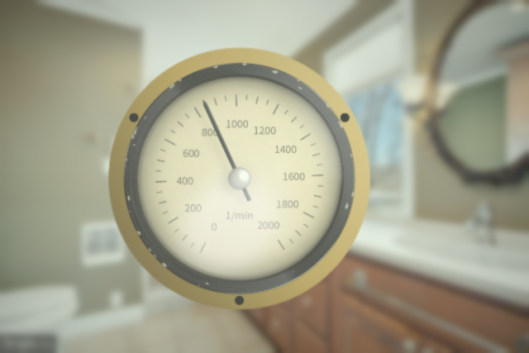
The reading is 850 rpm
